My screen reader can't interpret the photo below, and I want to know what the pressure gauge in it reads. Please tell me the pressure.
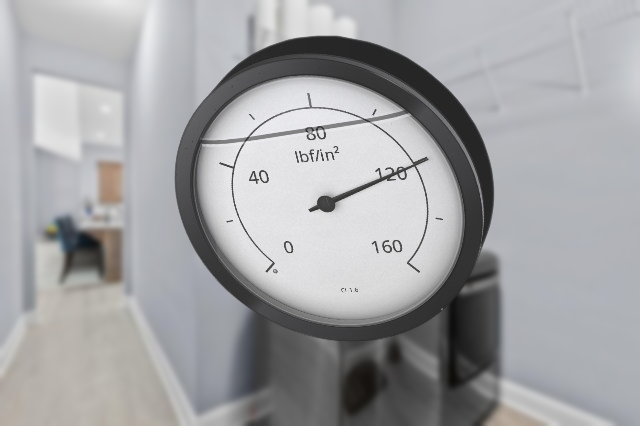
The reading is 120 psi
